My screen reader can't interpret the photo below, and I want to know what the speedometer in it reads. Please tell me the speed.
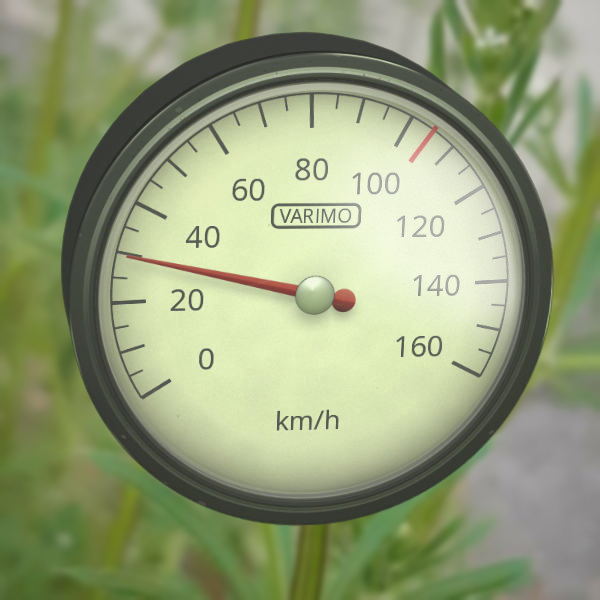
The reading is 30 km/h
